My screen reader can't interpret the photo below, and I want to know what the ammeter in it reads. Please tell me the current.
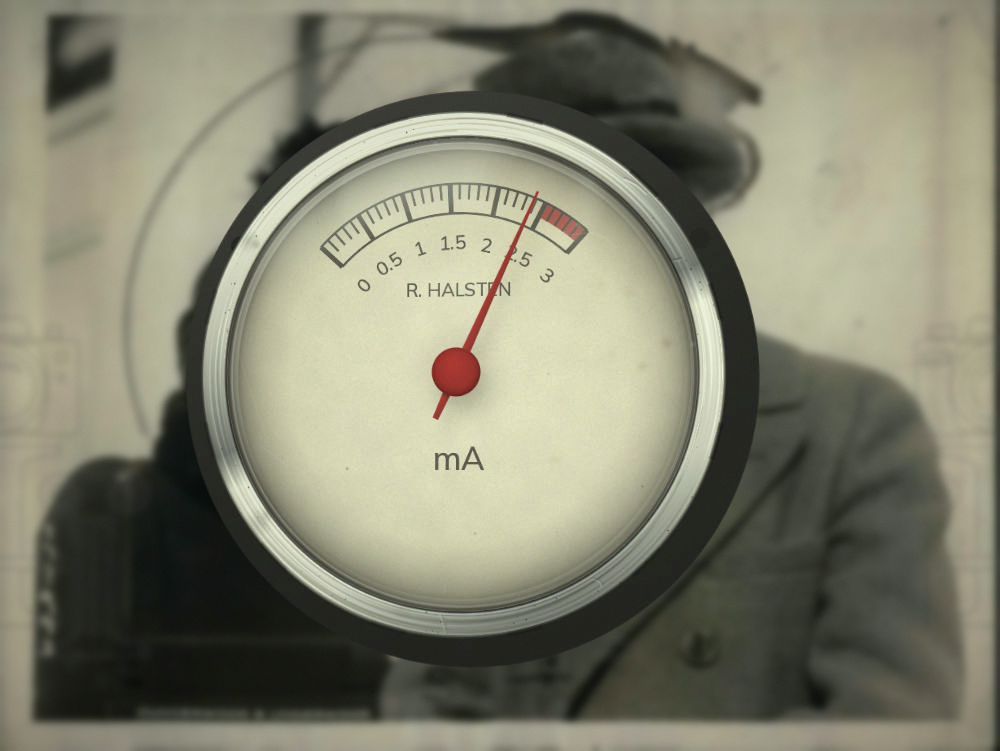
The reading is 2.4 mA
